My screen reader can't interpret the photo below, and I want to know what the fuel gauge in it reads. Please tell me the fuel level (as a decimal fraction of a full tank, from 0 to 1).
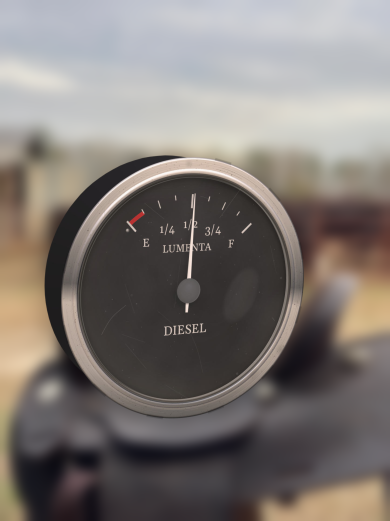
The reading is 0.5
